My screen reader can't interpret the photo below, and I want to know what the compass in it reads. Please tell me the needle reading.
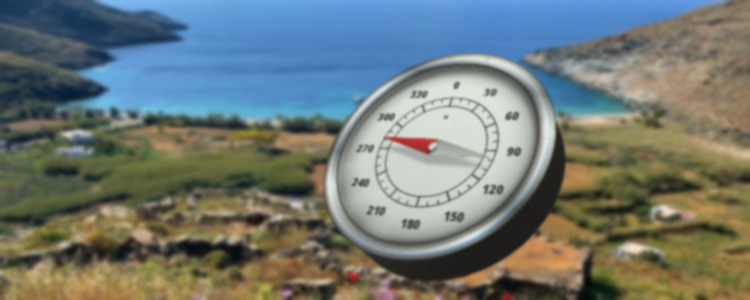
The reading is 280 °
